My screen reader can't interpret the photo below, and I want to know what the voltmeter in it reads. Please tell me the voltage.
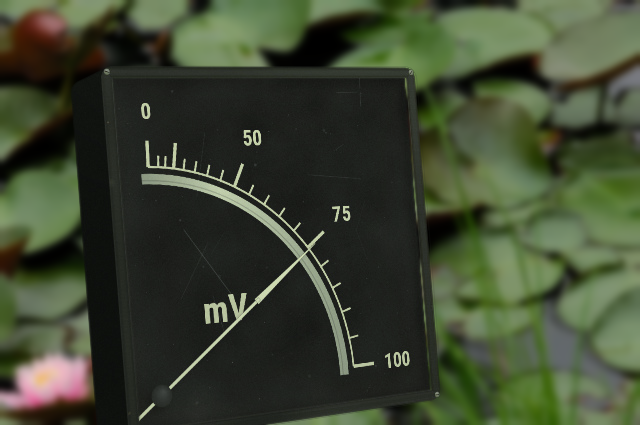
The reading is 75 mV
